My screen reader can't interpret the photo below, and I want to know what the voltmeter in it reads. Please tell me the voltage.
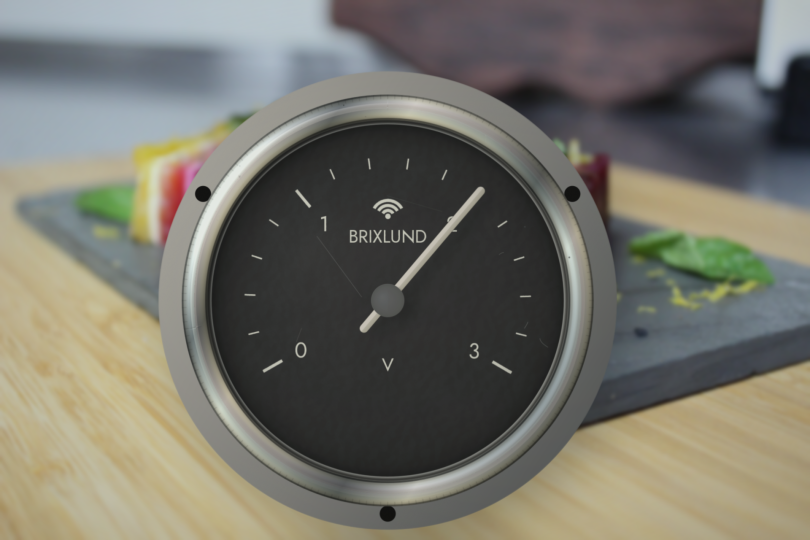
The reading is 2 V
